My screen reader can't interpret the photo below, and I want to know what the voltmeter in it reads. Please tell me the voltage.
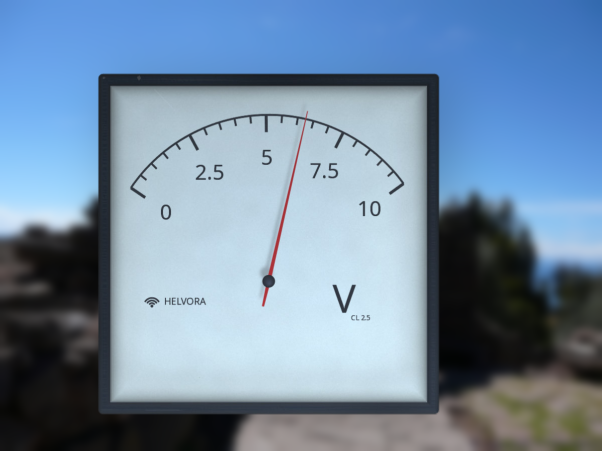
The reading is 6.25 V
